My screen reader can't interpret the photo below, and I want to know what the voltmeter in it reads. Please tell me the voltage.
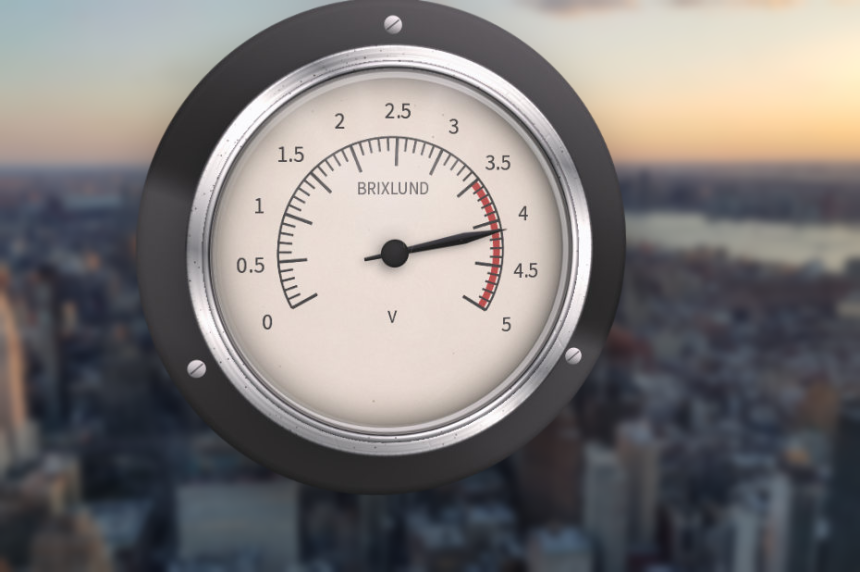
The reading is 4.1 V
